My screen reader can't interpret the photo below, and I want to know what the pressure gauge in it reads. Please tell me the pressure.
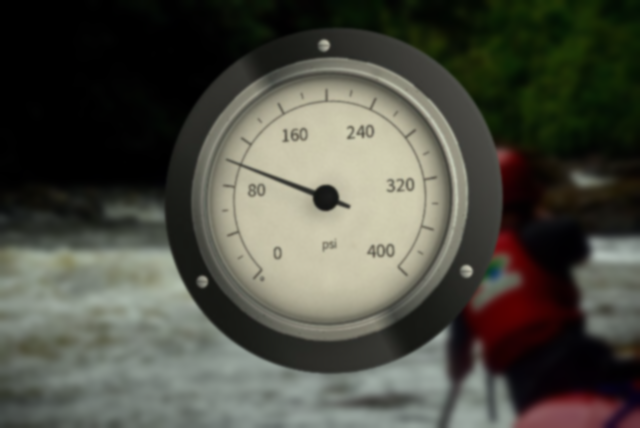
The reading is 100 psi
